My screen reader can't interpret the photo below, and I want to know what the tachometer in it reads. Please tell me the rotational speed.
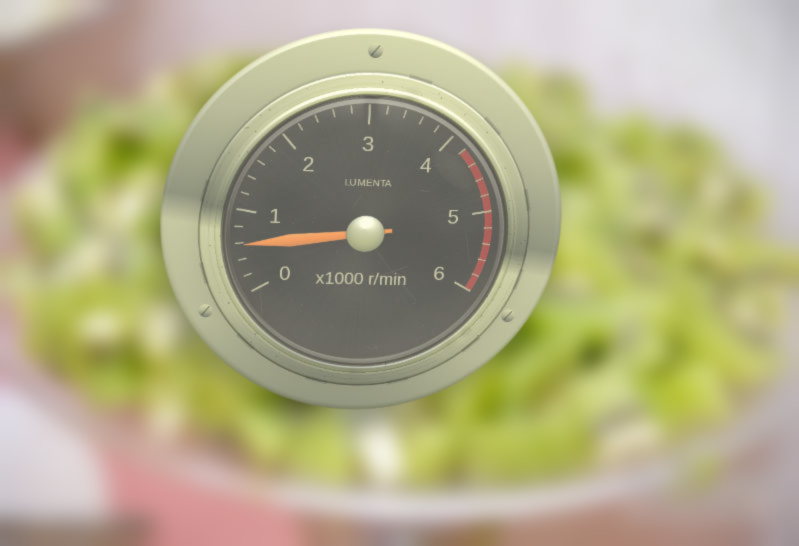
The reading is 600 rpm
